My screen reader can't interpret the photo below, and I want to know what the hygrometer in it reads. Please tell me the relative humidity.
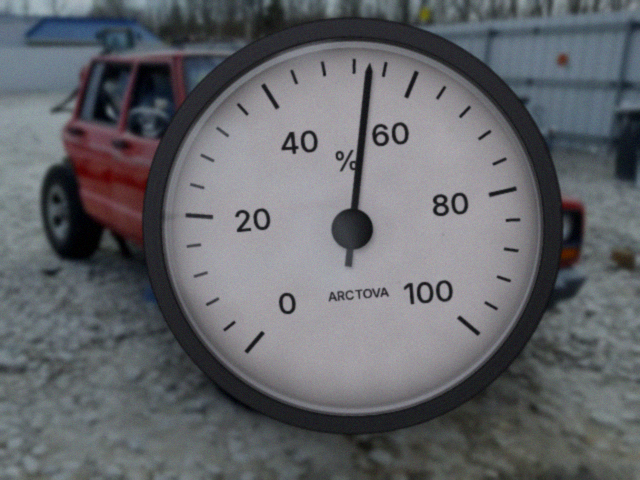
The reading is 54 %
